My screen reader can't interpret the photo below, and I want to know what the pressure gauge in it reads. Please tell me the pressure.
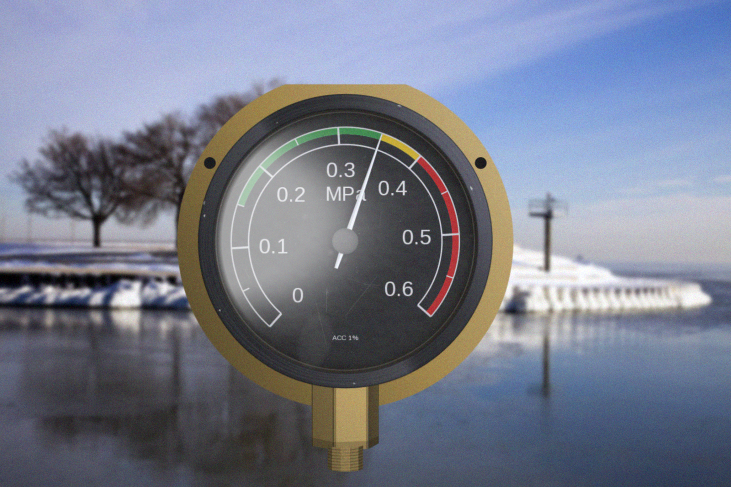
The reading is 0.35 MPa
